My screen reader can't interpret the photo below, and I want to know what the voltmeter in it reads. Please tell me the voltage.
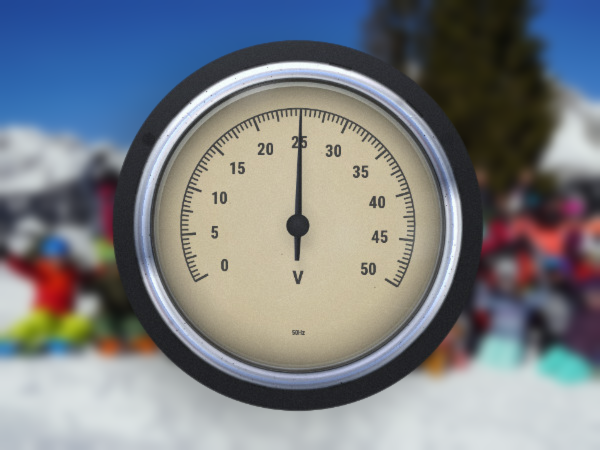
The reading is 25 V
